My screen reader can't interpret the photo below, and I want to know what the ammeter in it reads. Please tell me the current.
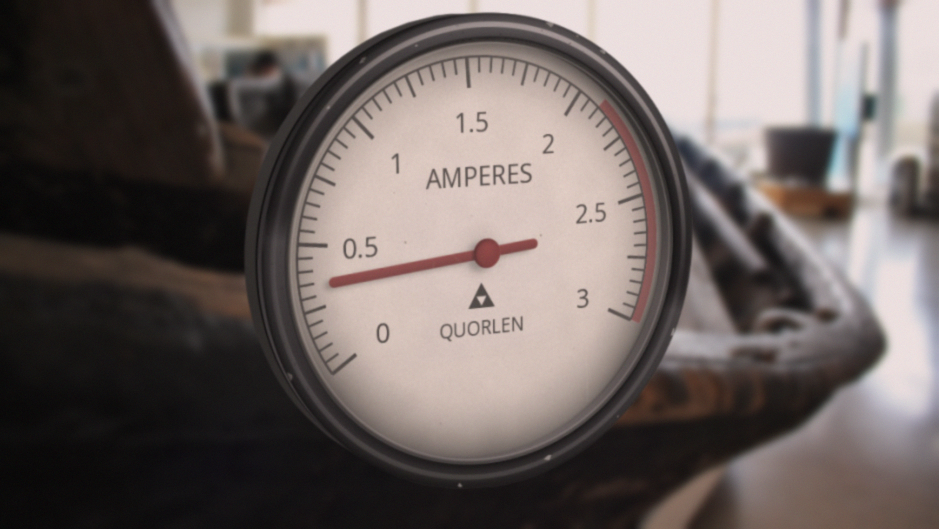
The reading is 0.35 A
